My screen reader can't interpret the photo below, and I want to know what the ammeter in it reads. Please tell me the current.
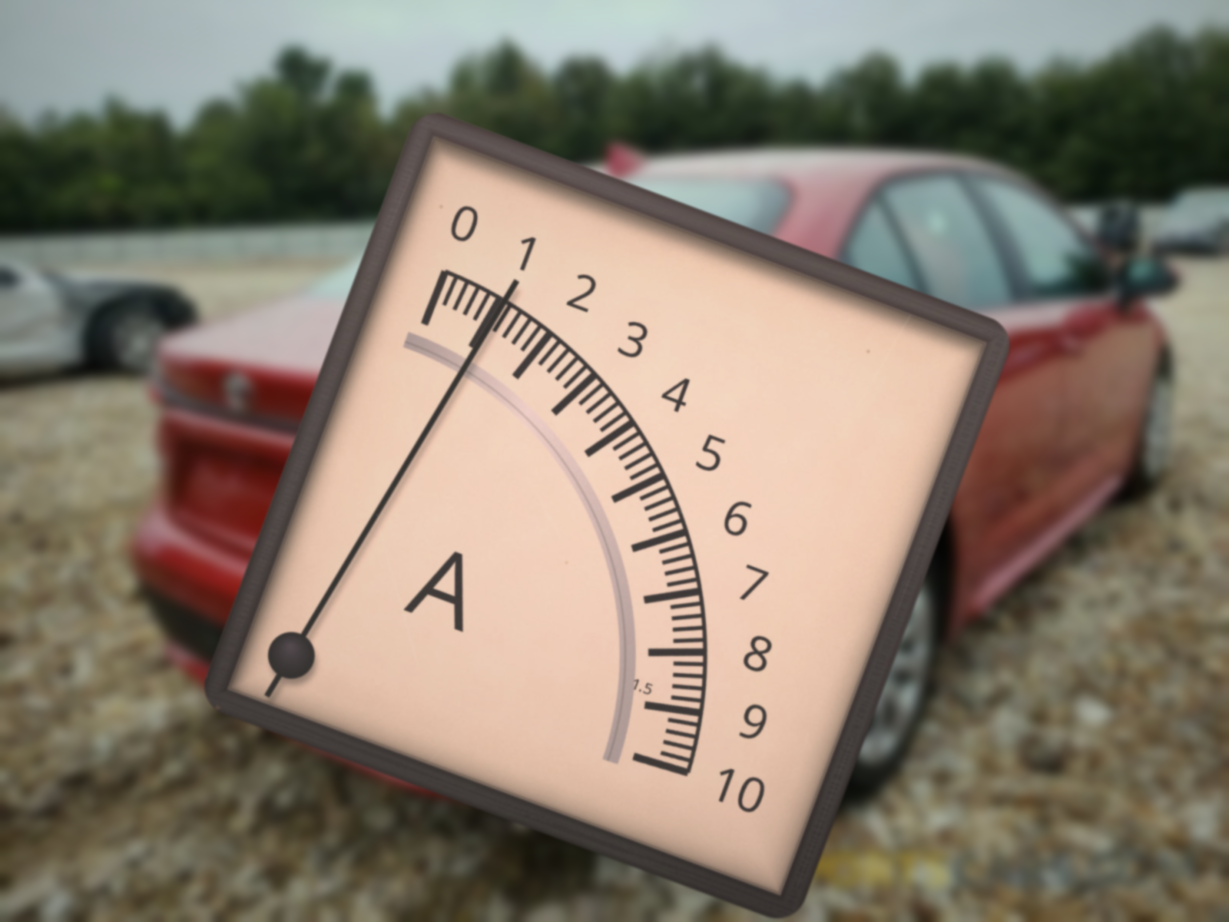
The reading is 1.1 A
